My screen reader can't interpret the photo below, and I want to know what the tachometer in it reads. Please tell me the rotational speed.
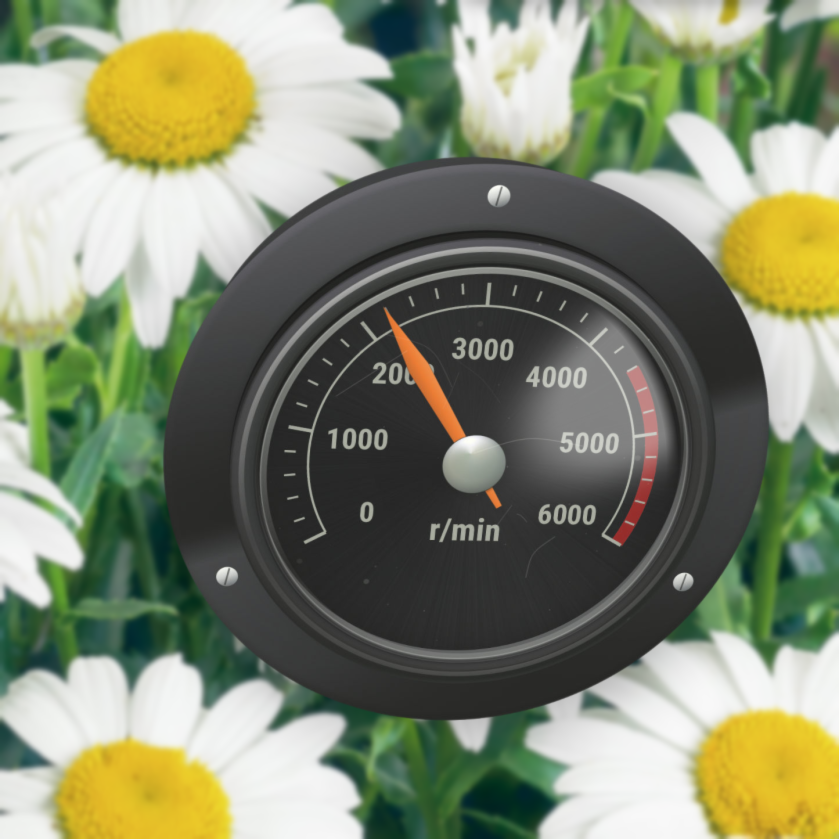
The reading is 2200 rpm
